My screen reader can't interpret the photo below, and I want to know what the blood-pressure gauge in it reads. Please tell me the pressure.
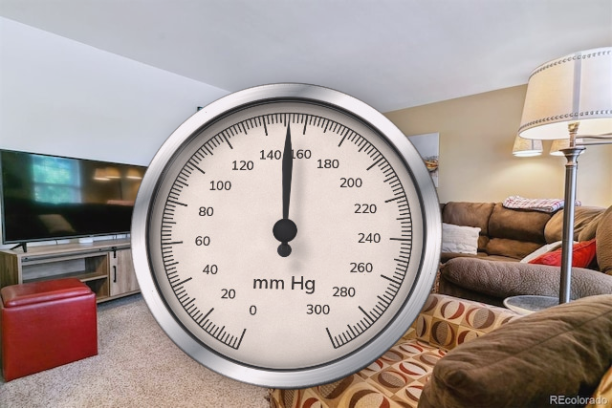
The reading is 152 mmHg
